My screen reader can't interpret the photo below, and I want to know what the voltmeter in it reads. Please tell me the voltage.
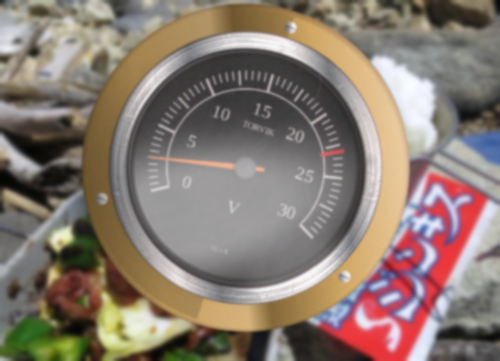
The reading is 2.5 V
